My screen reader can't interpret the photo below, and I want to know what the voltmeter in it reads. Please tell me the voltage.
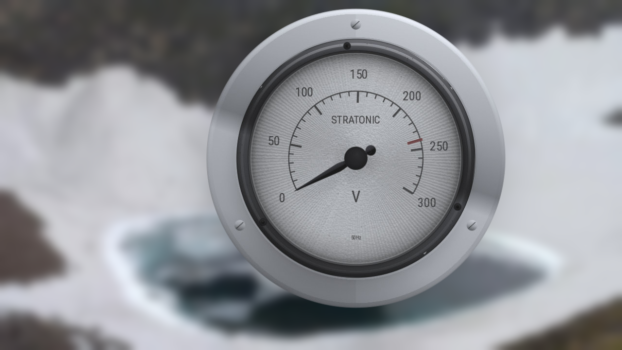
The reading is 0 V
